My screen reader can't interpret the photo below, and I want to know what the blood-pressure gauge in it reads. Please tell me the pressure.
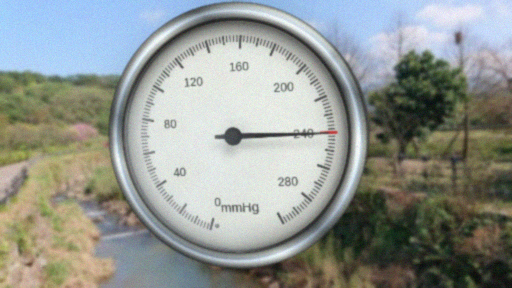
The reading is 240 mmHg
